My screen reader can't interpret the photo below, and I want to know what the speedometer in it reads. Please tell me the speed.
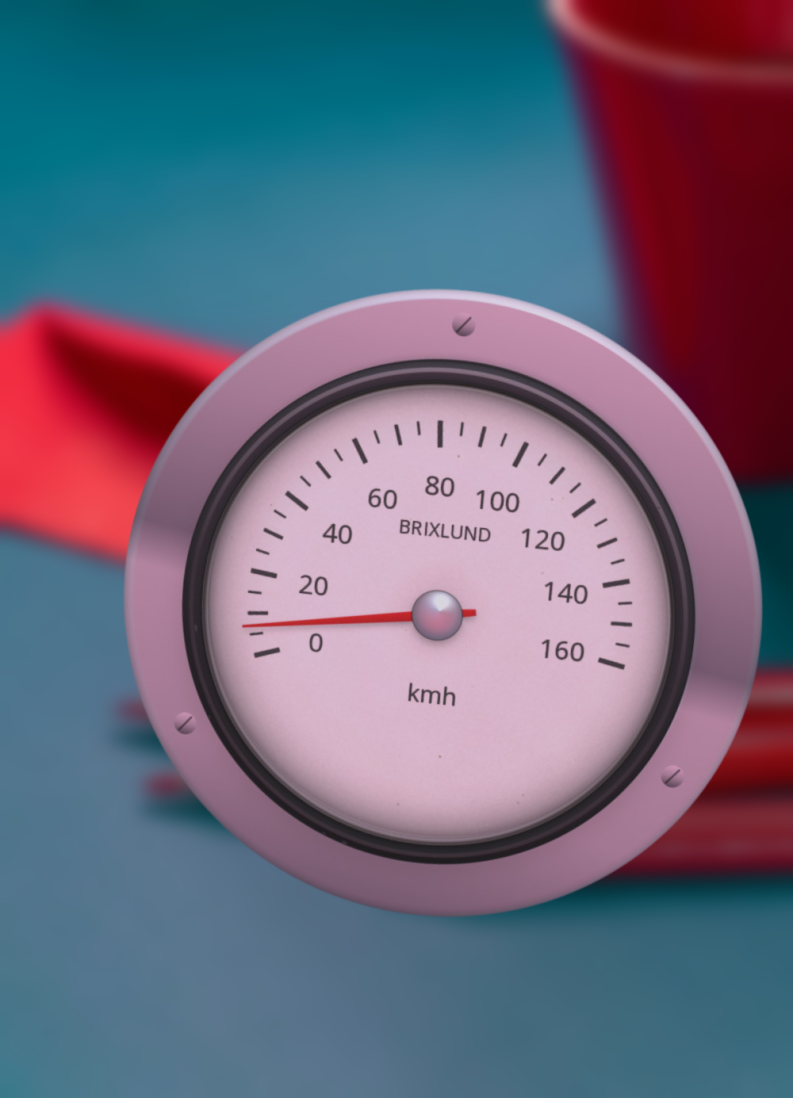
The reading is 7.5 km/h
